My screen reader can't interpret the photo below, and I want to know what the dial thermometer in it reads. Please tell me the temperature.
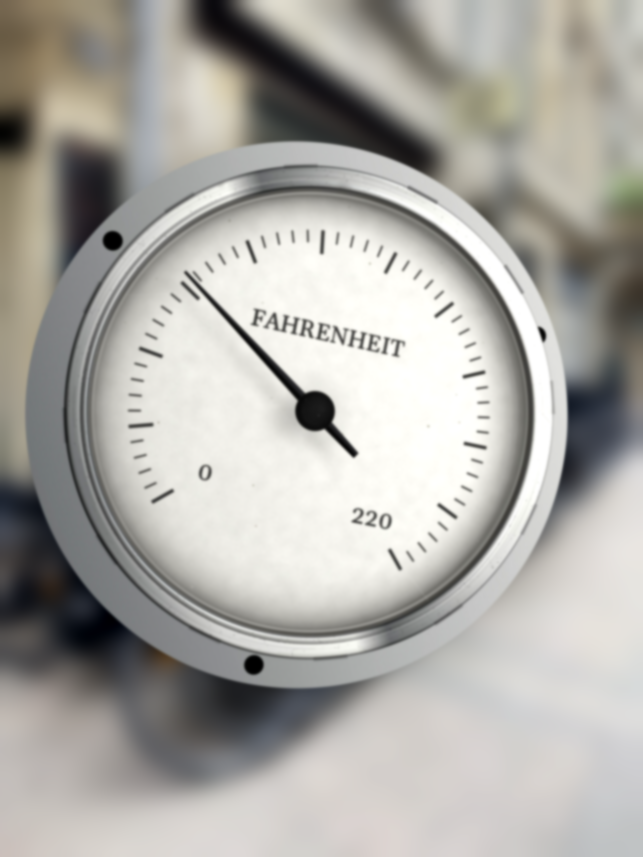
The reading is 62 °F
